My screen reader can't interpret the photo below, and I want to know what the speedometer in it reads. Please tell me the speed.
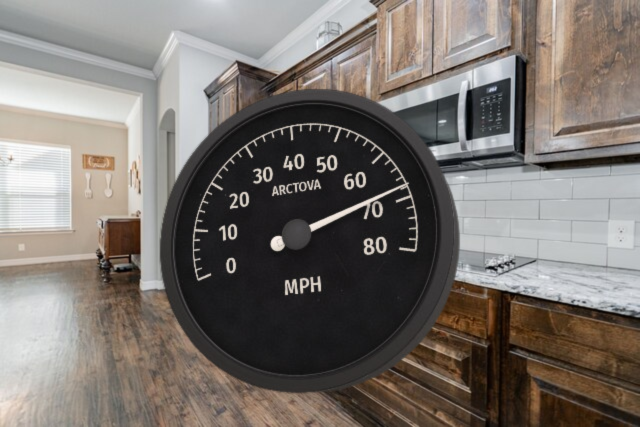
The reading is 68 mph
